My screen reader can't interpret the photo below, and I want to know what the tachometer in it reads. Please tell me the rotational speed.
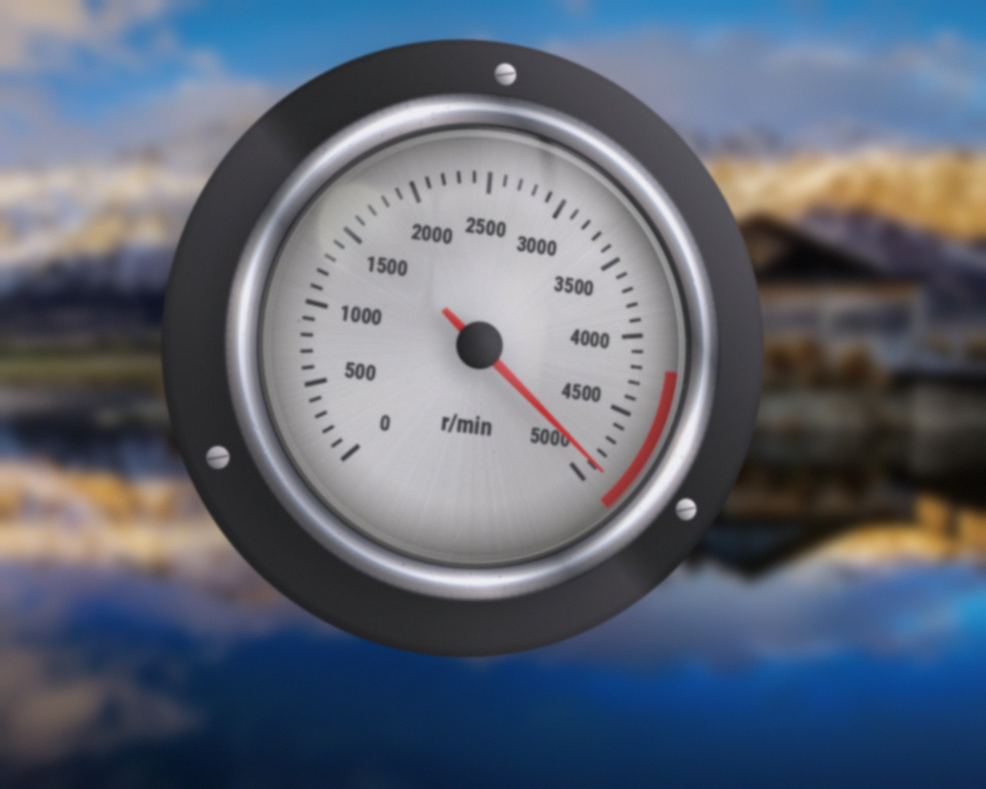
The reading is 4900 rpm
